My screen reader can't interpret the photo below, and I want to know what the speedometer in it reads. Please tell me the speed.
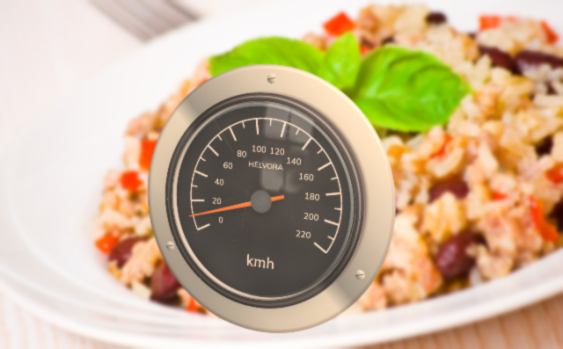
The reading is 10 km/h
